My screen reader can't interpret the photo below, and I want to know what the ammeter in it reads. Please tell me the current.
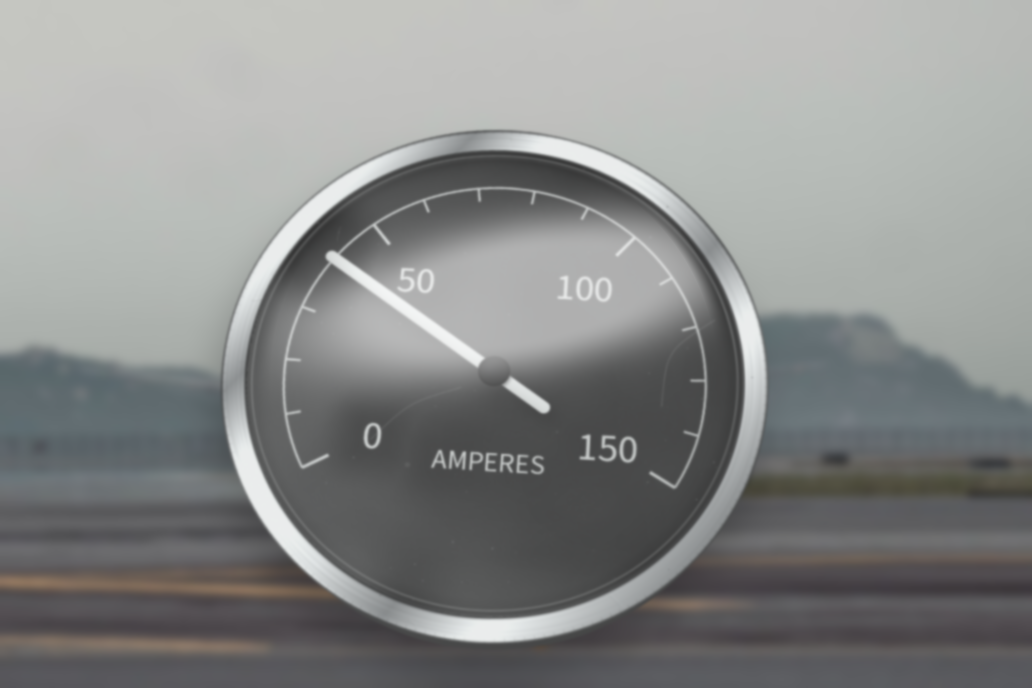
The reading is 40 A
